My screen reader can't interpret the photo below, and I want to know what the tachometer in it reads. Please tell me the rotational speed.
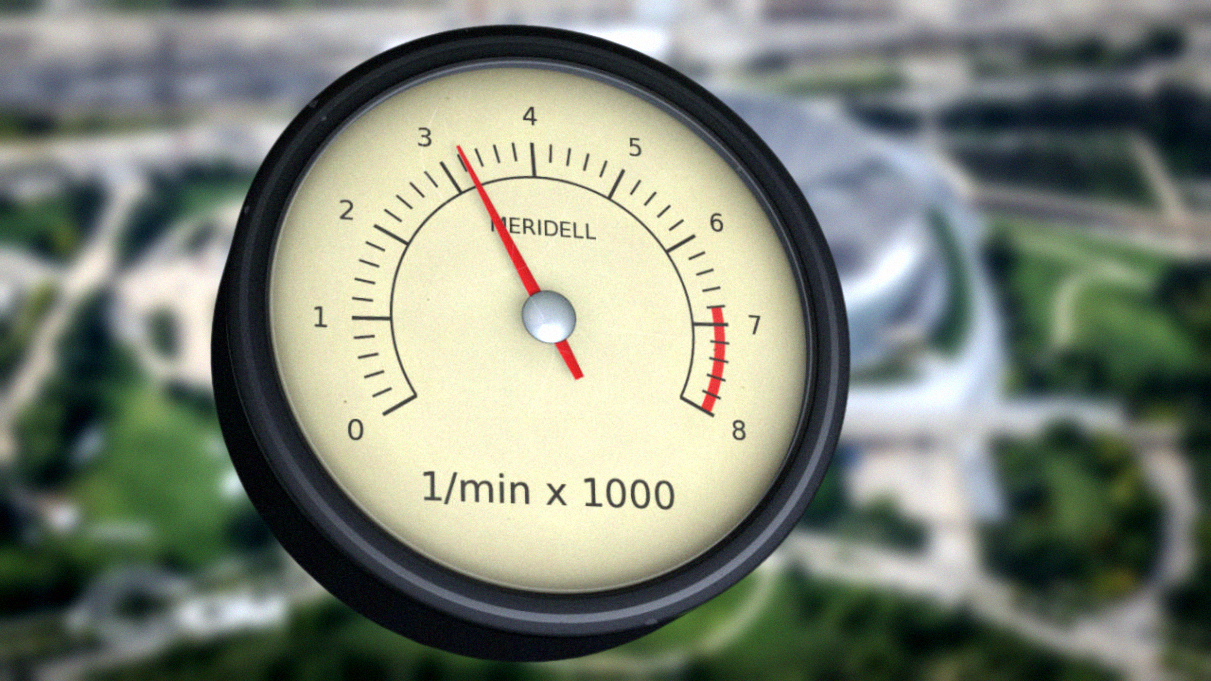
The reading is 3200 rpm
